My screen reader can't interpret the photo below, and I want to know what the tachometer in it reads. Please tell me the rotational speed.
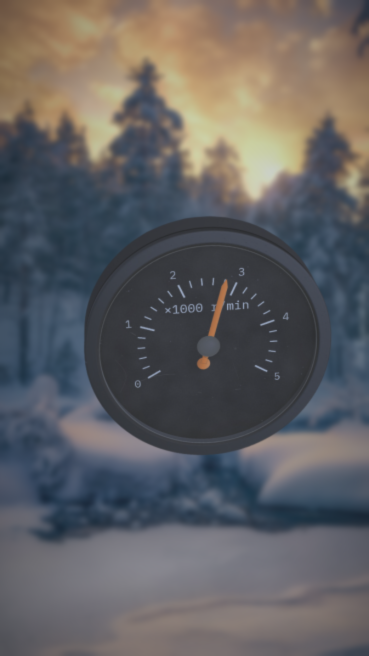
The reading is 2800 rpm
